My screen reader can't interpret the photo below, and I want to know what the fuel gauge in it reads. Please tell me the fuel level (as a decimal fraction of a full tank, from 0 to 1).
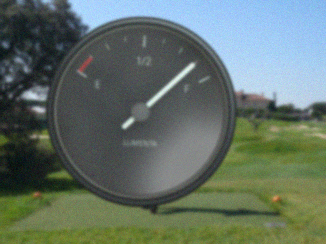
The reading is 0.875
